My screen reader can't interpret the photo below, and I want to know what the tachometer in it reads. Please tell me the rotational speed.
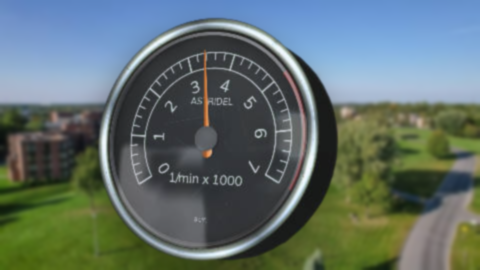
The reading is 3400 rpm
